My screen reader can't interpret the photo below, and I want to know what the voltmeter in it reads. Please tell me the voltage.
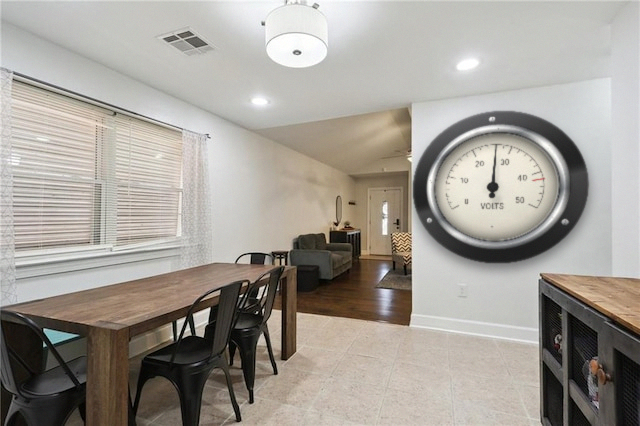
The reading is 26 V
